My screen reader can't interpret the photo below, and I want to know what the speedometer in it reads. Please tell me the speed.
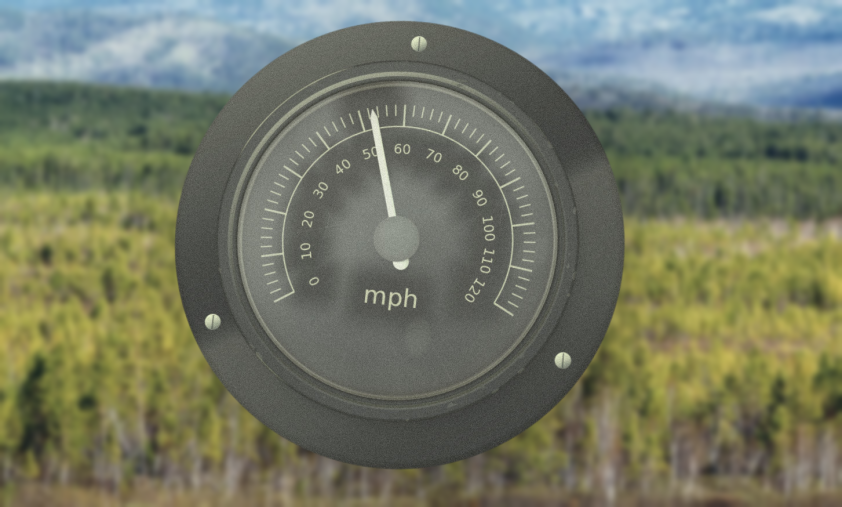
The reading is 53 mph
